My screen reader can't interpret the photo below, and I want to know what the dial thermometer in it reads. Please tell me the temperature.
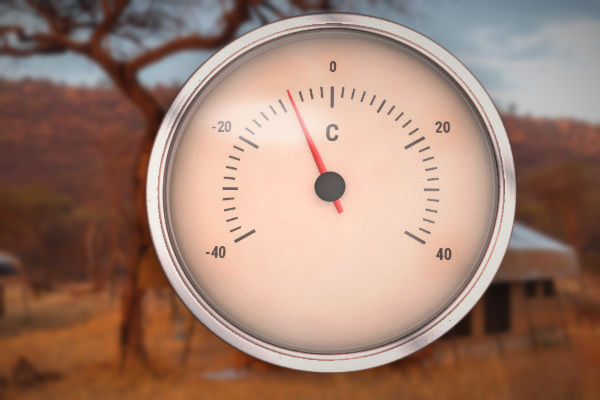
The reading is -8 °C
